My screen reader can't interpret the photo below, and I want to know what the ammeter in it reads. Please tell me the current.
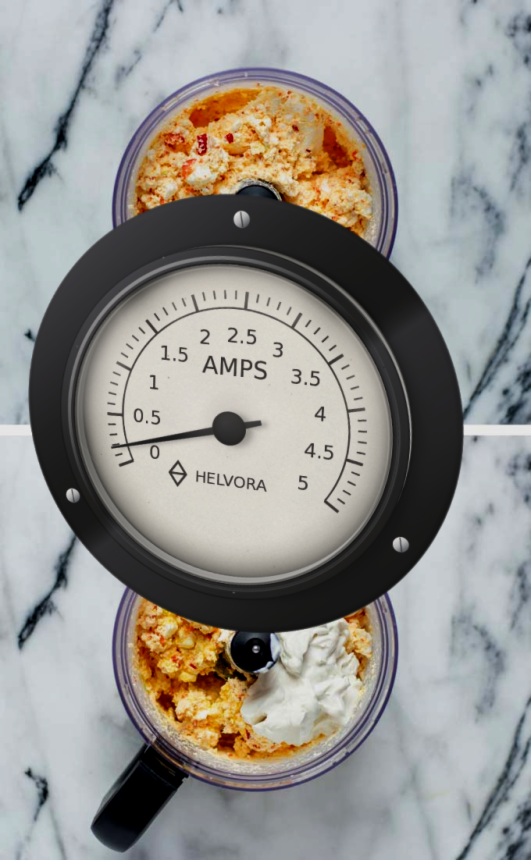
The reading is 0.2 A
